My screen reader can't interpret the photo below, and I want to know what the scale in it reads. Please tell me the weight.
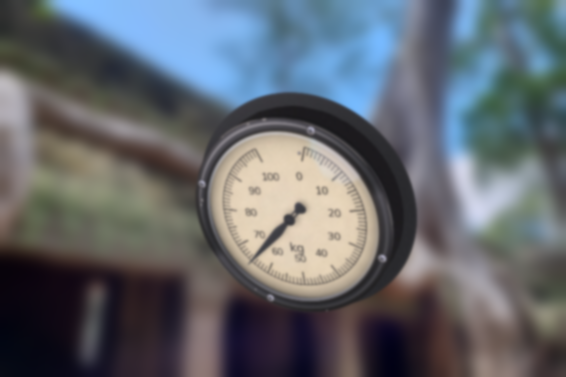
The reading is 65 kg
